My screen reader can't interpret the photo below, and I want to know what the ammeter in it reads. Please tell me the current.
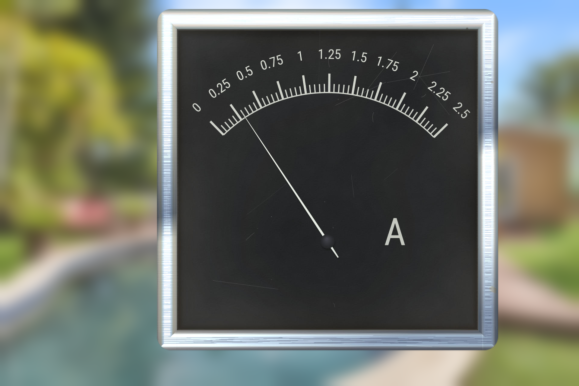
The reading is 0.3 A
